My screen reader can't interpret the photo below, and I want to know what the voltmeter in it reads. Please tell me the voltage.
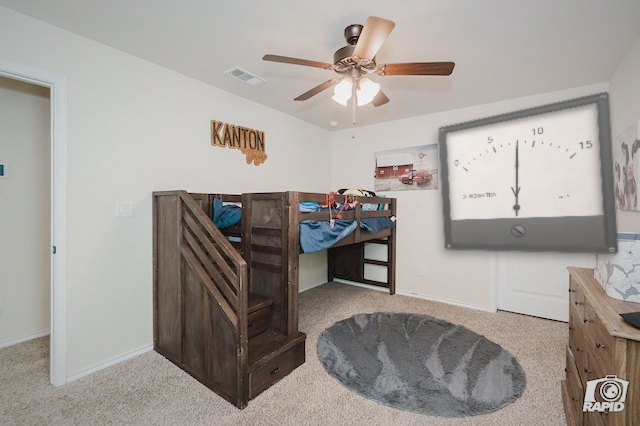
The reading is 8 V
